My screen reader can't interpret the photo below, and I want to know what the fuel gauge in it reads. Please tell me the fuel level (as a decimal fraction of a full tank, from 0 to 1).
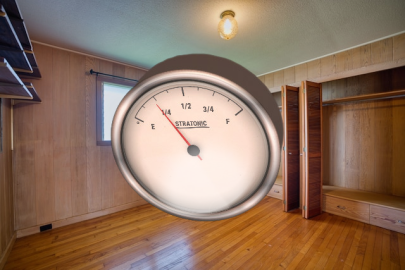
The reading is 0.25
